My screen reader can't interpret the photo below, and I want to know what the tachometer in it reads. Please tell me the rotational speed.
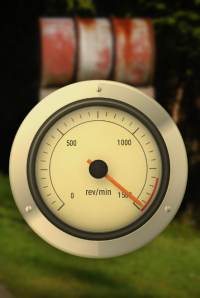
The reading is 1475 rpm
